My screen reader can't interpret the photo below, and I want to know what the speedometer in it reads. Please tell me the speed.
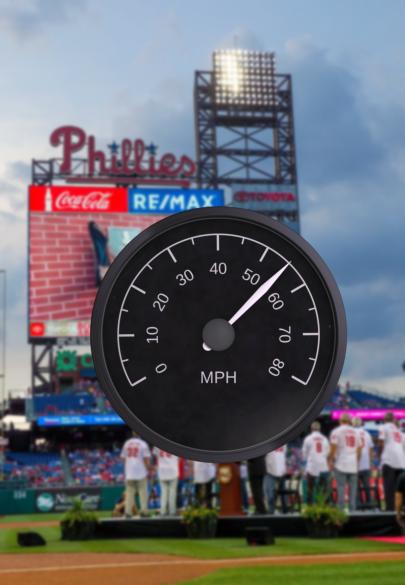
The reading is 55 mph
